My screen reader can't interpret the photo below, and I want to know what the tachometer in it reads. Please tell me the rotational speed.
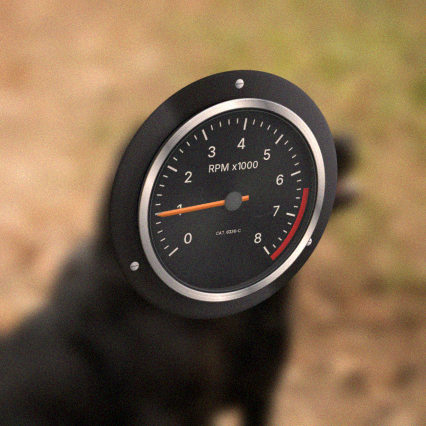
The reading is 1000 rpm
